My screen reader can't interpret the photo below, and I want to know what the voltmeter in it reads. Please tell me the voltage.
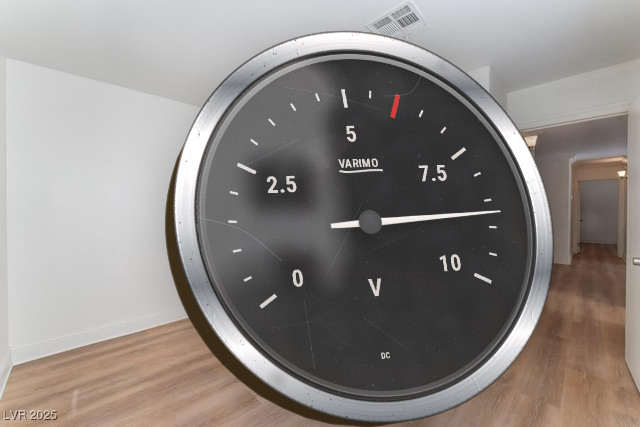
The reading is 8.75 V
